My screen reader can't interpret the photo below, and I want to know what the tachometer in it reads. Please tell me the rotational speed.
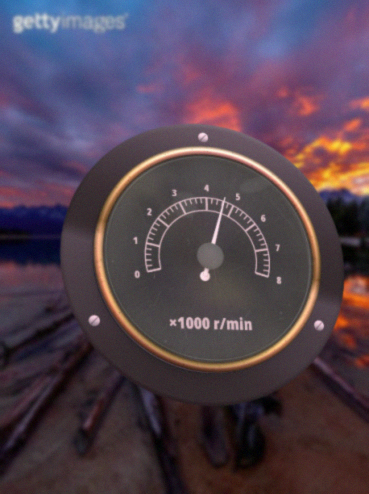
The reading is 4600 rpm
